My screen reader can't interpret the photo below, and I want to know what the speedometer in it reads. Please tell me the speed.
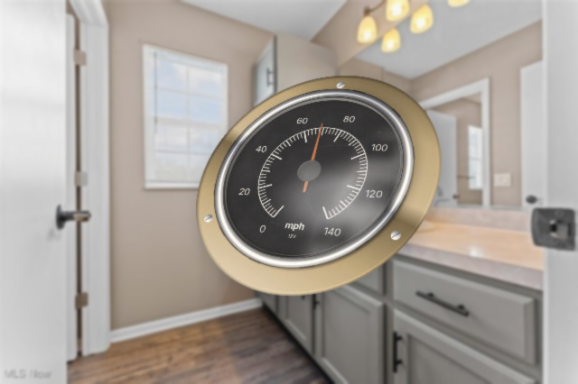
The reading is 70 mph
